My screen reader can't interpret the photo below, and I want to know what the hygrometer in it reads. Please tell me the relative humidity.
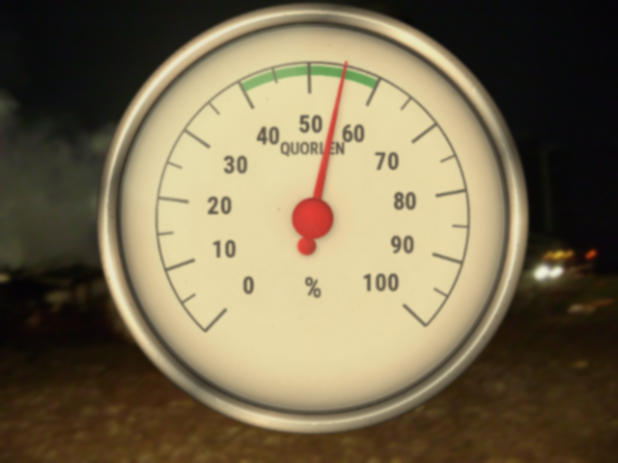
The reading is 55 %
